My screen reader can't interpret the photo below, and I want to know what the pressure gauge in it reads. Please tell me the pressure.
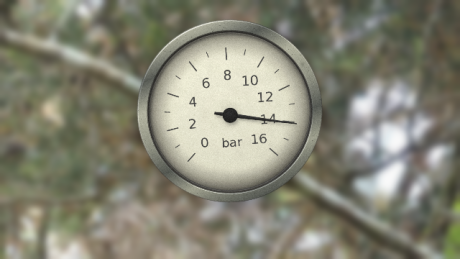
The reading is 14 bar
